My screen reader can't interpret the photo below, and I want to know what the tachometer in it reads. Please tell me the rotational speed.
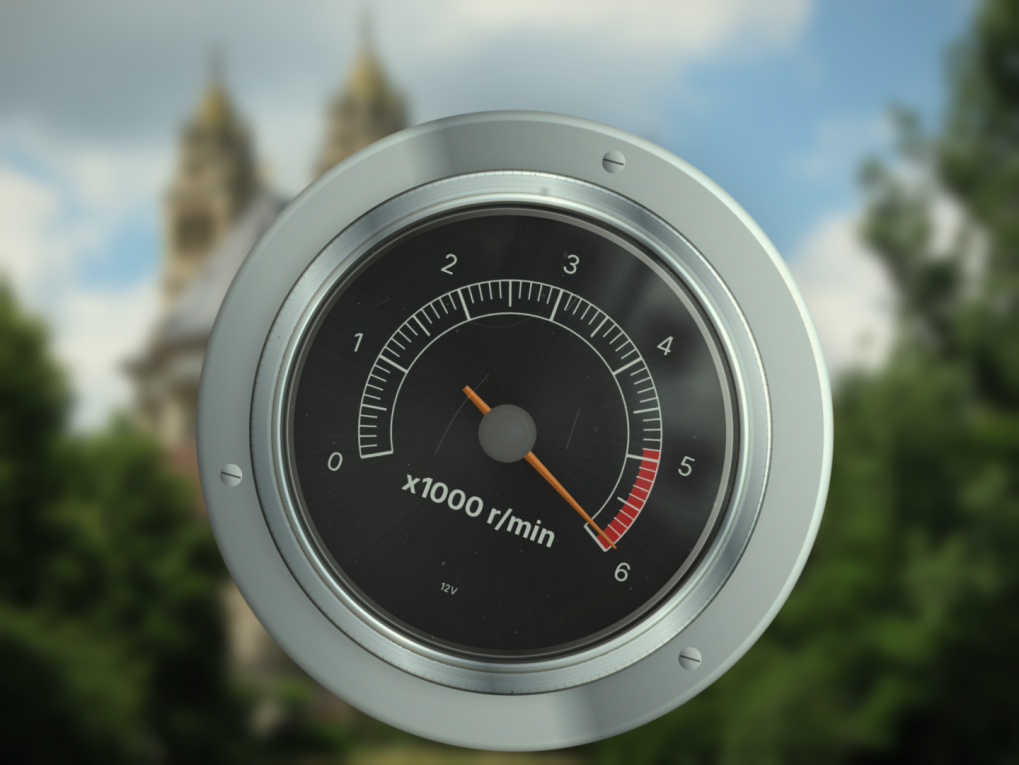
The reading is 5900 rpm
